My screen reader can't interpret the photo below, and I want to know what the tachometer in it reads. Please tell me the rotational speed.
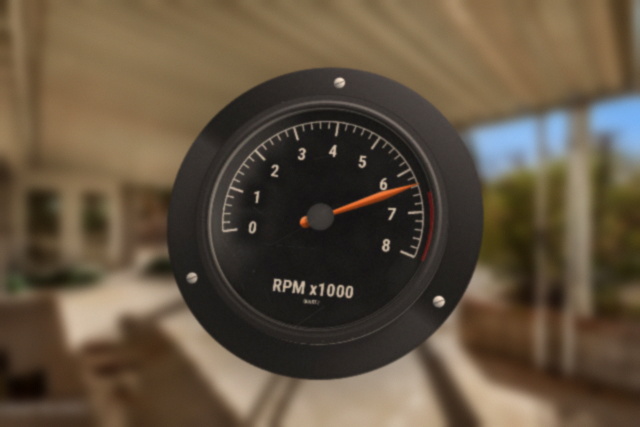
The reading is 6400 rpm
